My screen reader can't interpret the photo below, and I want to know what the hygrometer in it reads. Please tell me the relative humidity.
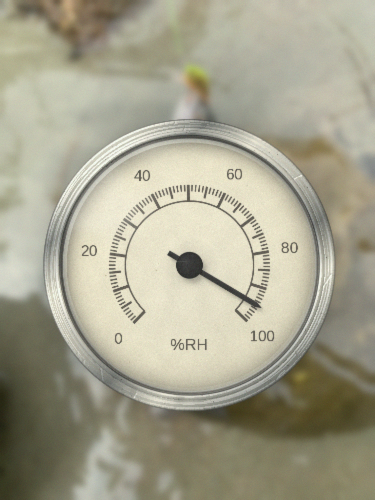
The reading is 95 %
